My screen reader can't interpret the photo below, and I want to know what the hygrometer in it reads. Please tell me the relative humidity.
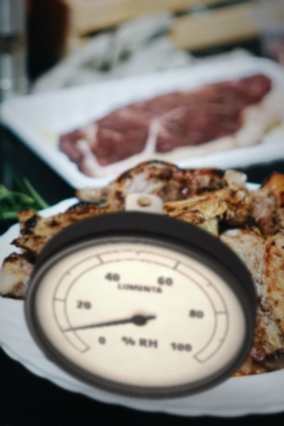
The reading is 10 %
